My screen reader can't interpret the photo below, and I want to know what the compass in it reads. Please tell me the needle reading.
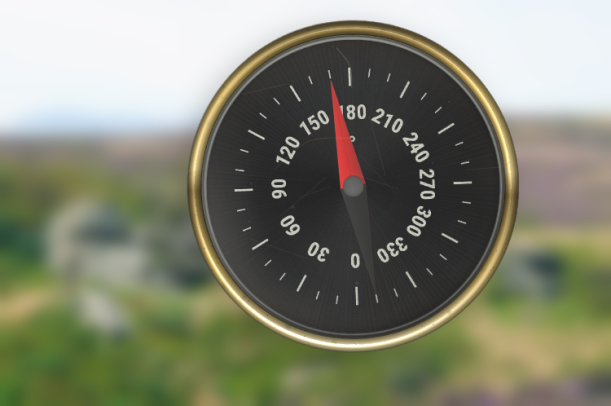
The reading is 170 °
